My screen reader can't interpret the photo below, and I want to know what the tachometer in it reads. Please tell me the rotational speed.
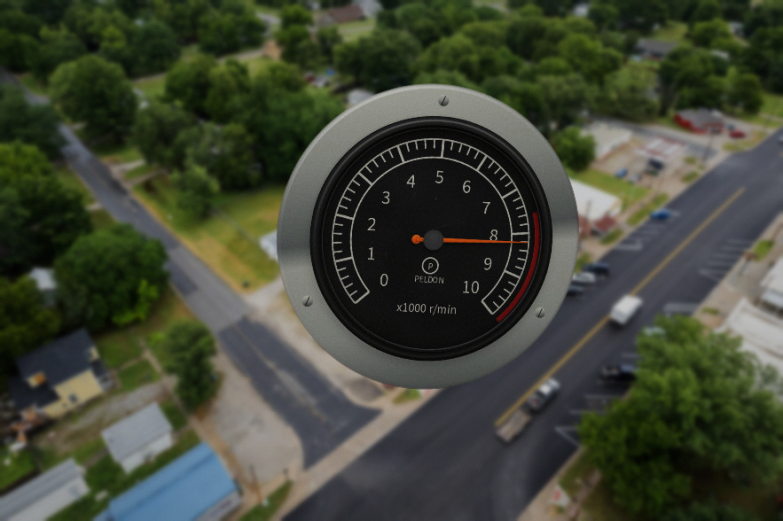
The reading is 8200 rpm
